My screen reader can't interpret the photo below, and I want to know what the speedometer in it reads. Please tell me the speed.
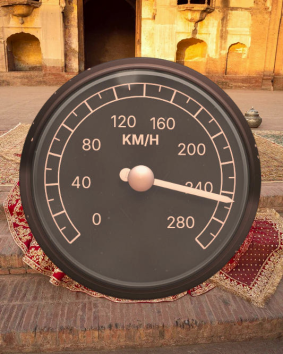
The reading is 245 km/h
